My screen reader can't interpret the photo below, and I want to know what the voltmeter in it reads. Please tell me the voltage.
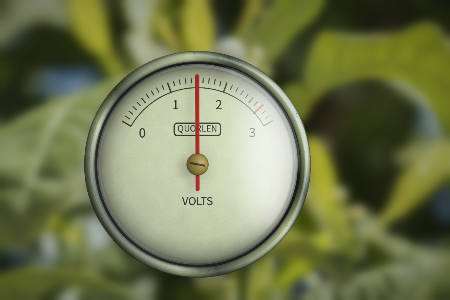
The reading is 1.5 V
